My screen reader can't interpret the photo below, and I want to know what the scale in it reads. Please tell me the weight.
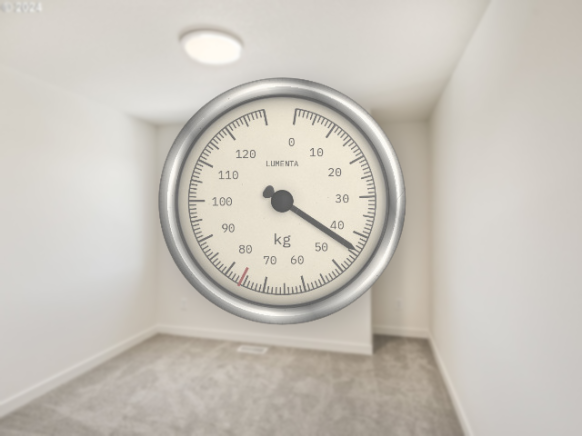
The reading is 44 kg
